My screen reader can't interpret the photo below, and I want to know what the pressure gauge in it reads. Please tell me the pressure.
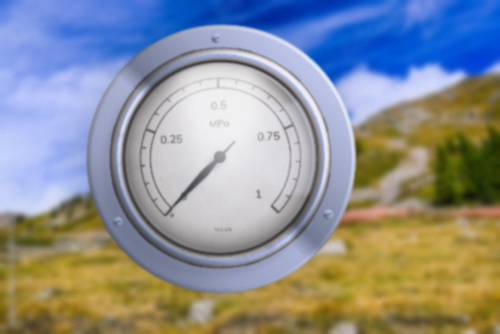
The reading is 0 MPa
